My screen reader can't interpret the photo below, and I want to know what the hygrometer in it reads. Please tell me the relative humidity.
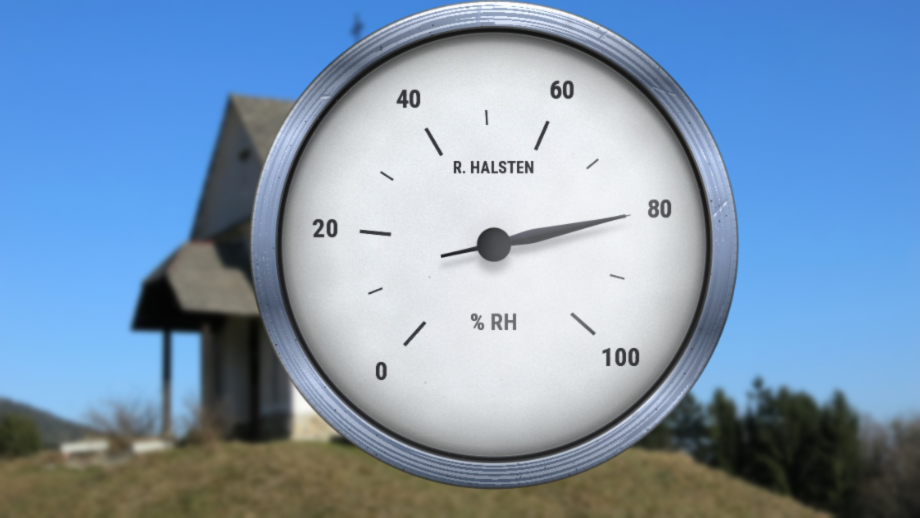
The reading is 80 %
